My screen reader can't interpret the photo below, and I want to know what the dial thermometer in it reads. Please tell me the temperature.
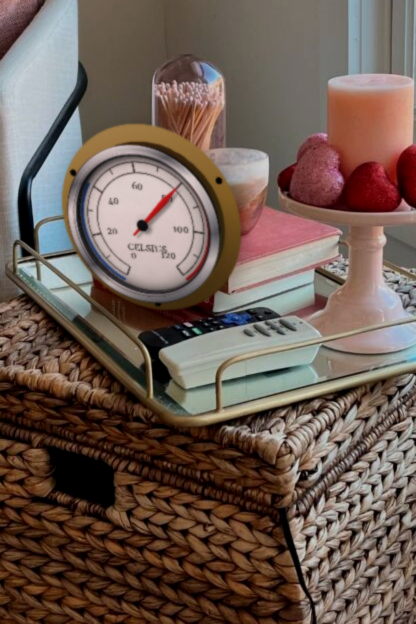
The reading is 80 °C
